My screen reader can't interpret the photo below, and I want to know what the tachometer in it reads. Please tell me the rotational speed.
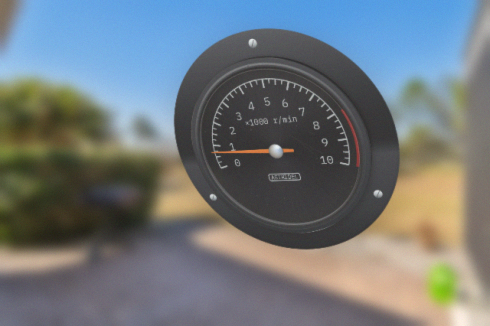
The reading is 750 rpm
